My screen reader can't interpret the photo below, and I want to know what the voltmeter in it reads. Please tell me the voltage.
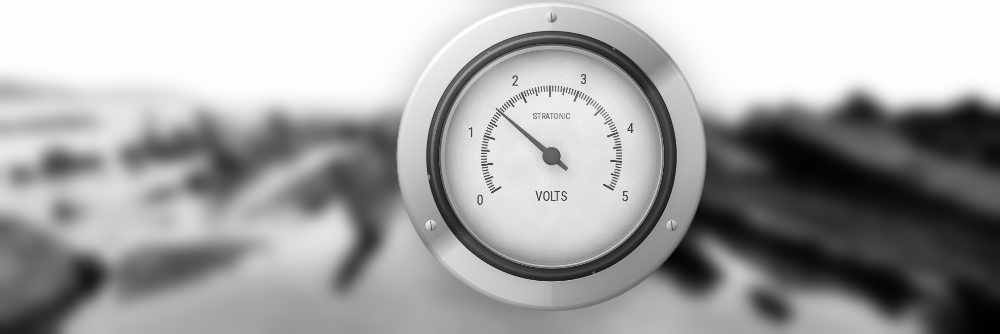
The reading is 1.5 V
